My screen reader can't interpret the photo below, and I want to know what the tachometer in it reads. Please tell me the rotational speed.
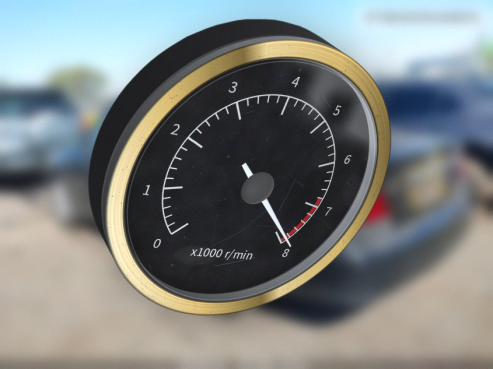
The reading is 7900 rpm
